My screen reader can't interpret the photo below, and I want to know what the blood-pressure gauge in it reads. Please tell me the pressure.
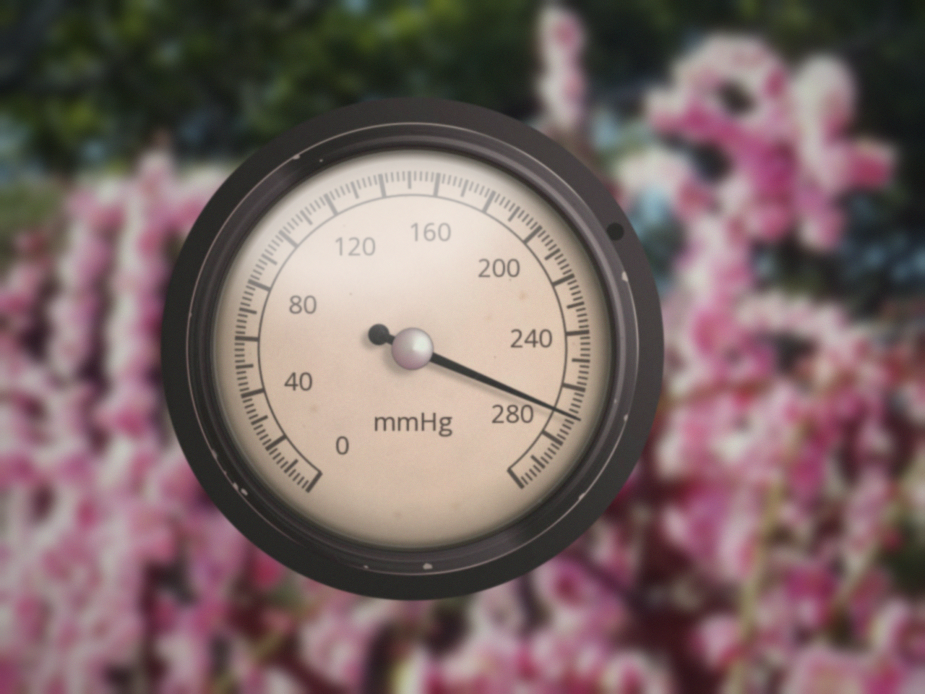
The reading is 270 mmHg
